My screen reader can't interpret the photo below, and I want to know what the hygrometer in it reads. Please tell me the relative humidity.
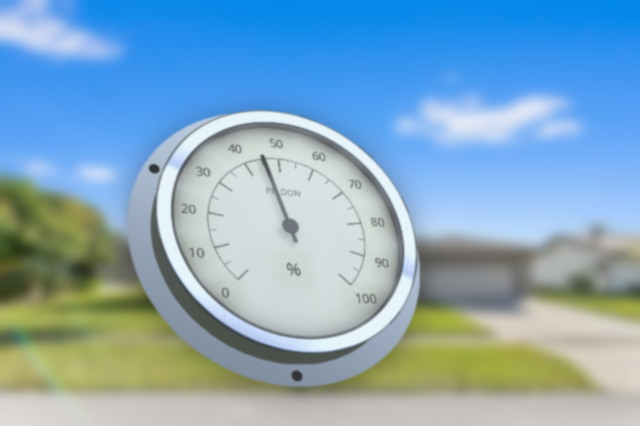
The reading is 45 %
